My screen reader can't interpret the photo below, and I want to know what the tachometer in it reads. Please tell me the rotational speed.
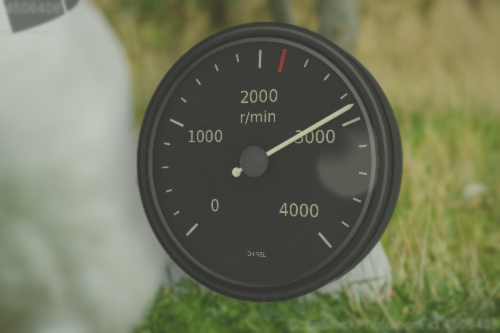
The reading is 2900 rpm
